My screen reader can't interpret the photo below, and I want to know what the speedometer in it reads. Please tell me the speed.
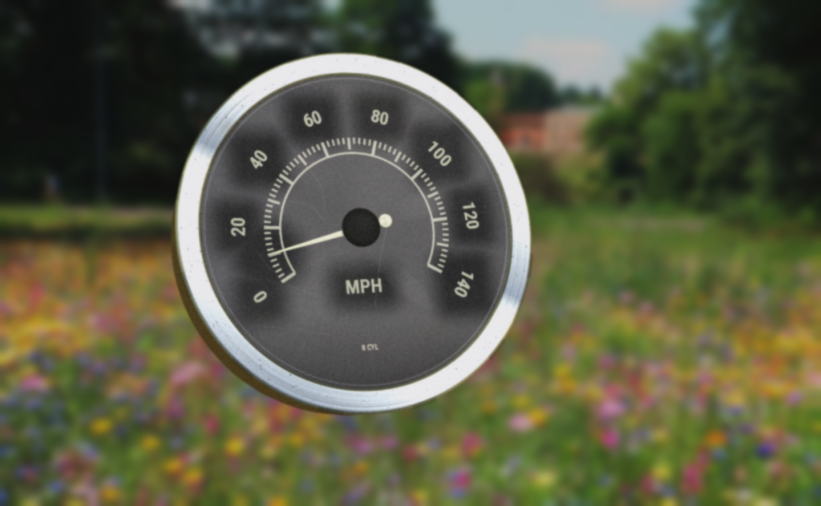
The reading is 10 mph
